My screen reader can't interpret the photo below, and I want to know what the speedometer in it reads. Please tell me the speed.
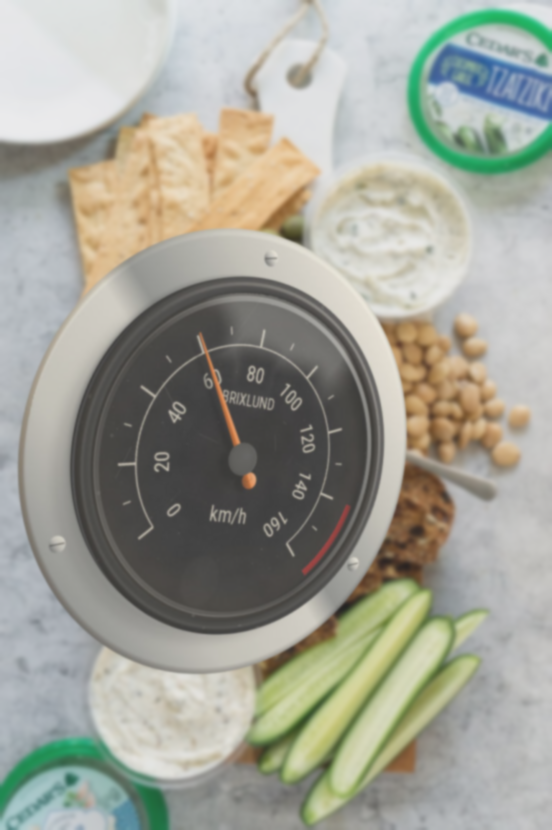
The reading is 60 km/h
